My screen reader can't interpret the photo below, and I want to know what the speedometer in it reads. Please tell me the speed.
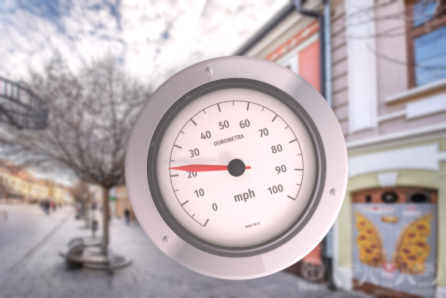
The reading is 22.5 mph
